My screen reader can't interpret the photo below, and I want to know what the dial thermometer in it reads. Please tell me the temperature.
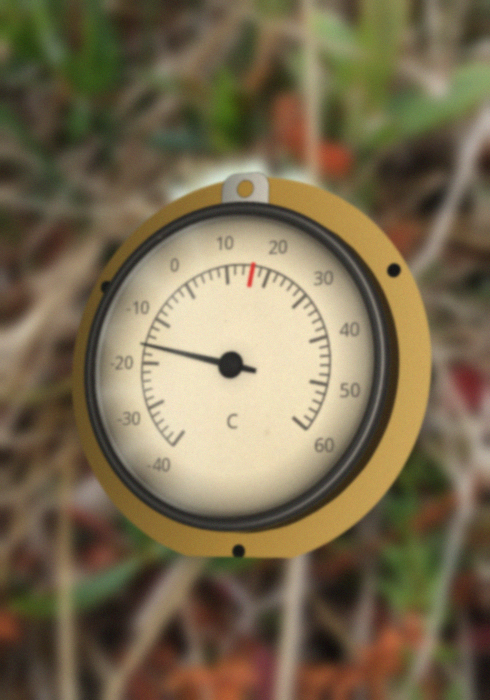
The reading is -16 °C
